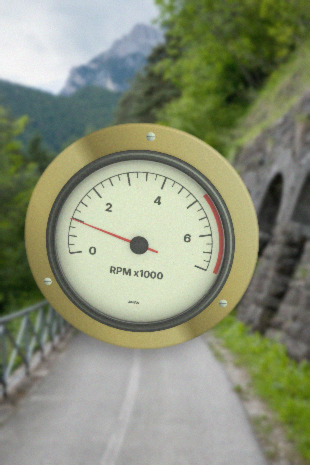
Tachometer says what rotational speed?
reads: 1000 rpm
